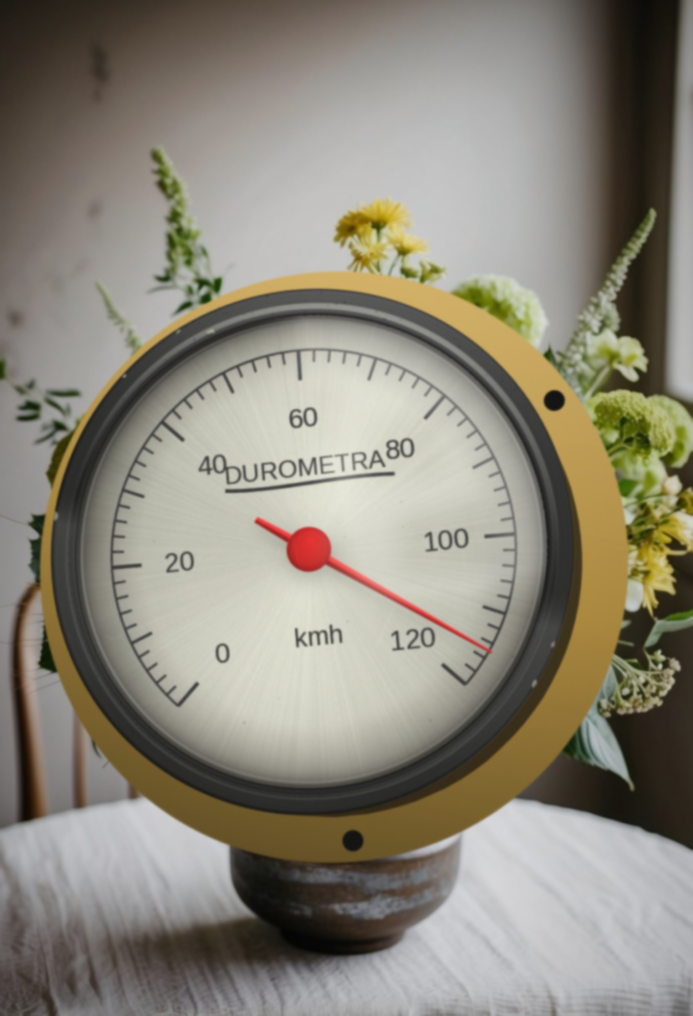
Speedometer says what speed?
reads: 115 km/h
